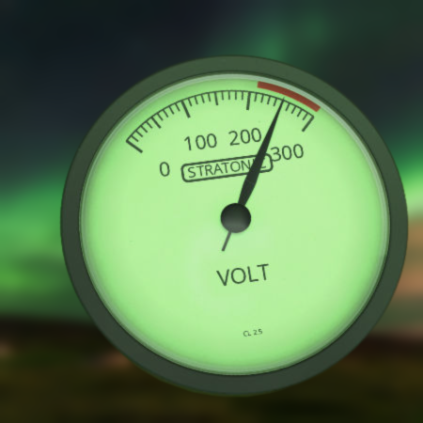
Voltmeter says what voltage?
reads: 250 V
